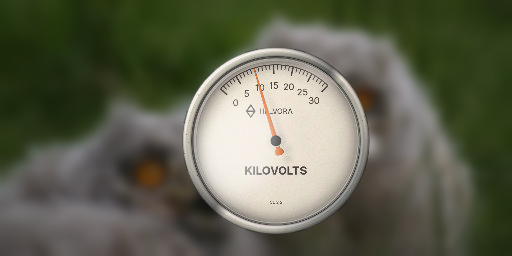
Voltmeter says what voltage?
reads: 10 kV
